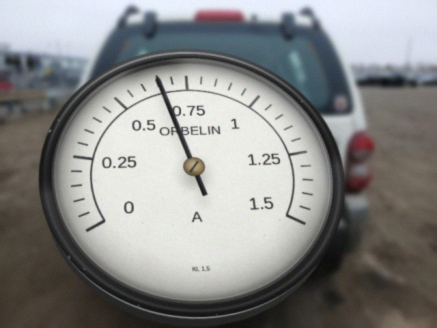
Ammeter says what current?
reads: 0.65 A
